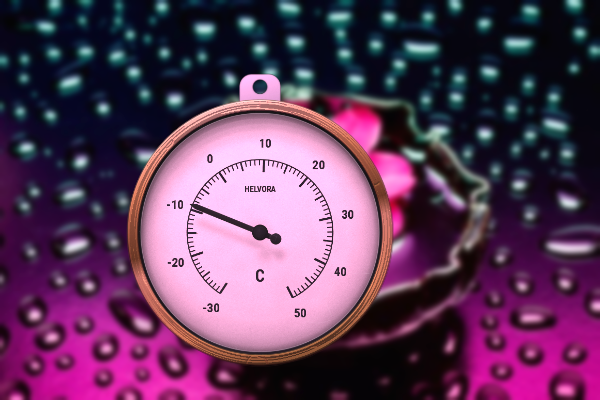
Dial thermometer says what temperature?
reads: -9 °C
